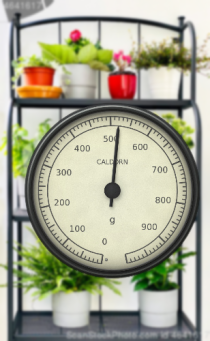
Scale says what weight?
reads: 520 g
